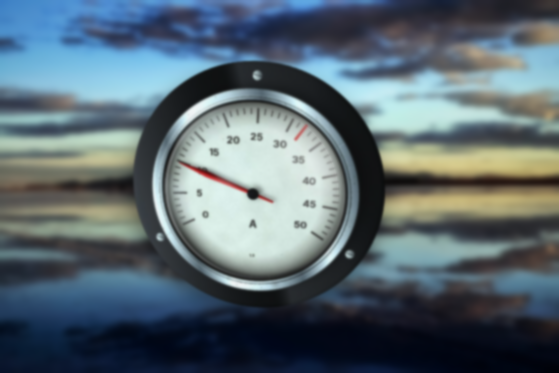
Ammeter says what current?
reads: 10 A
